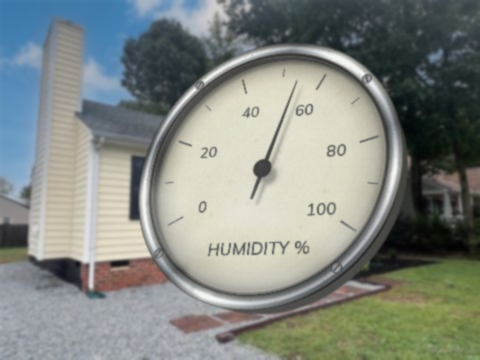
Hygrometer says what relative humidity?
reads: 55 %
